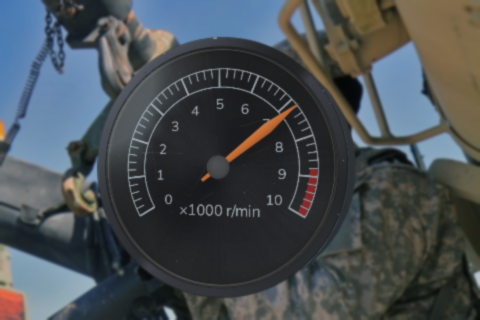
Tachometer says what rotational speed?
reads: 7200 rpm
